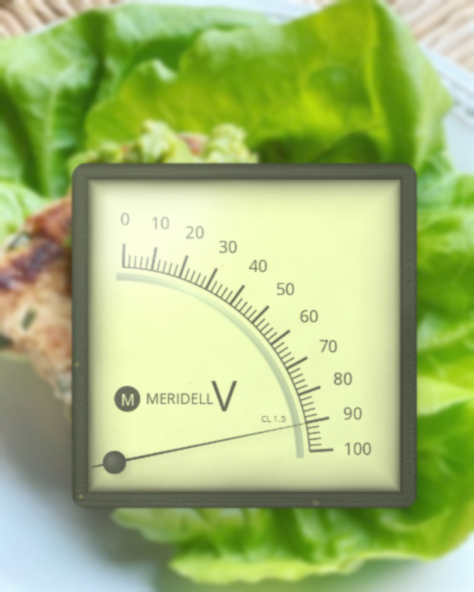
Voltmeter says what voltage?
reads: 90 V
